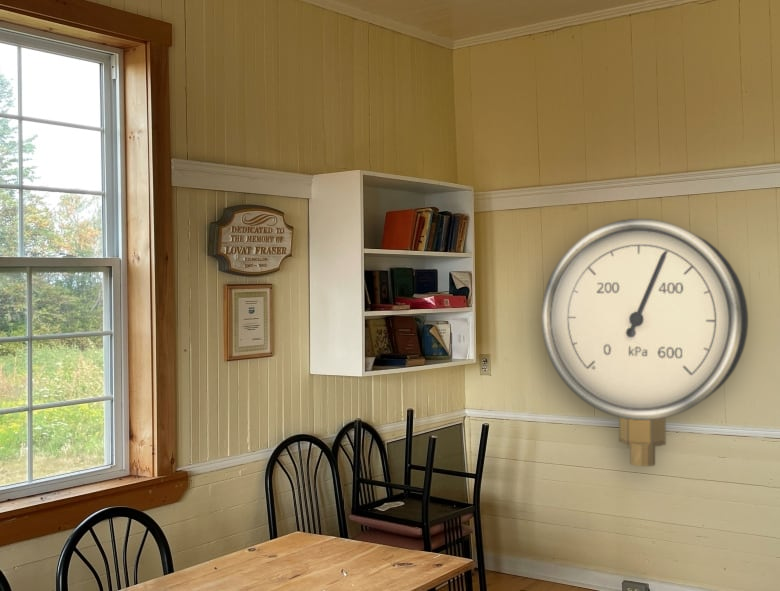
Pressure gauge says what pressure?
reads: 350 kPa
